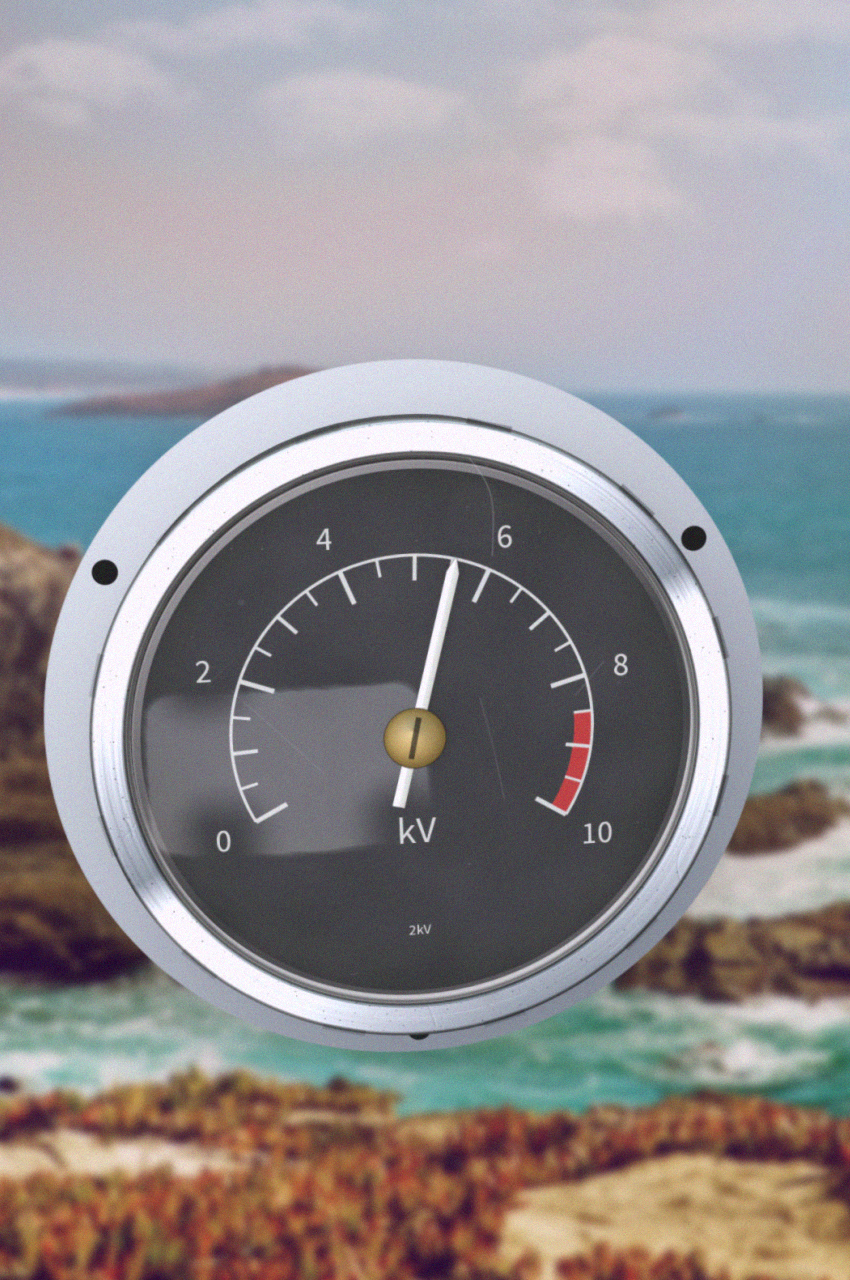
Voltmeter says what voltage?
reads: 5.5 kV
